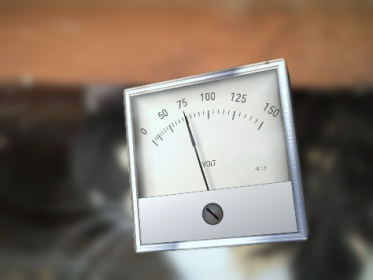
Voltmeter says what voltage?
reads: 75 V
